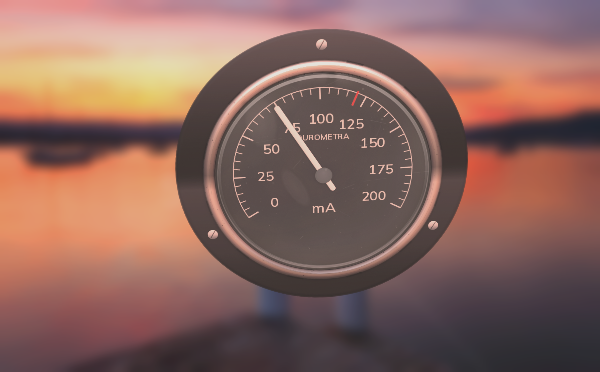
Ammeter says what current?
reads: 75 mA
